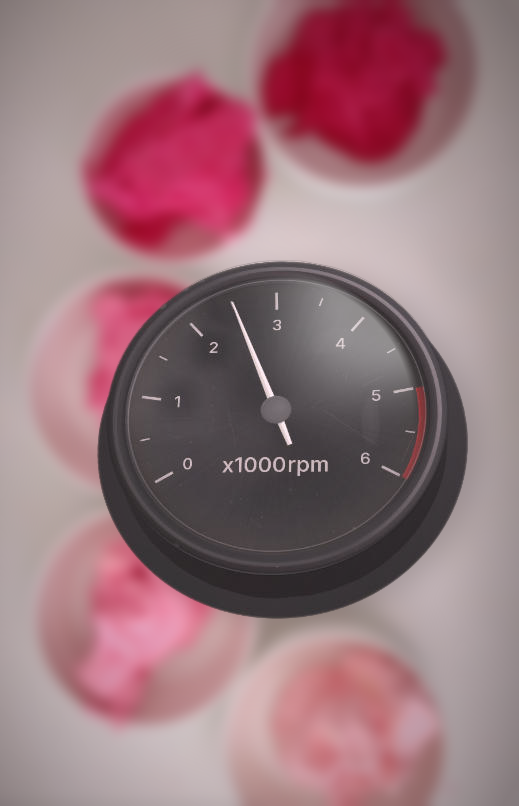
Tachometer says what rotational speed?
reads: 2500 rpm
